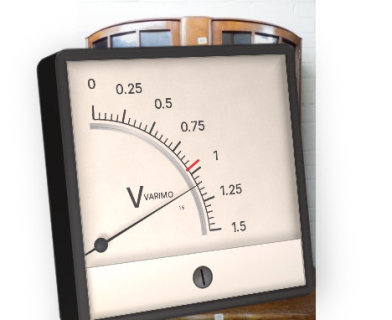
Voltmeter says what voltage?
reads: 1.1 V
